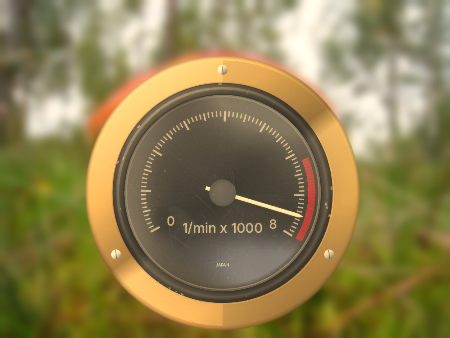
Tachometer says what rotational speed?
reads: 7500 rpm
